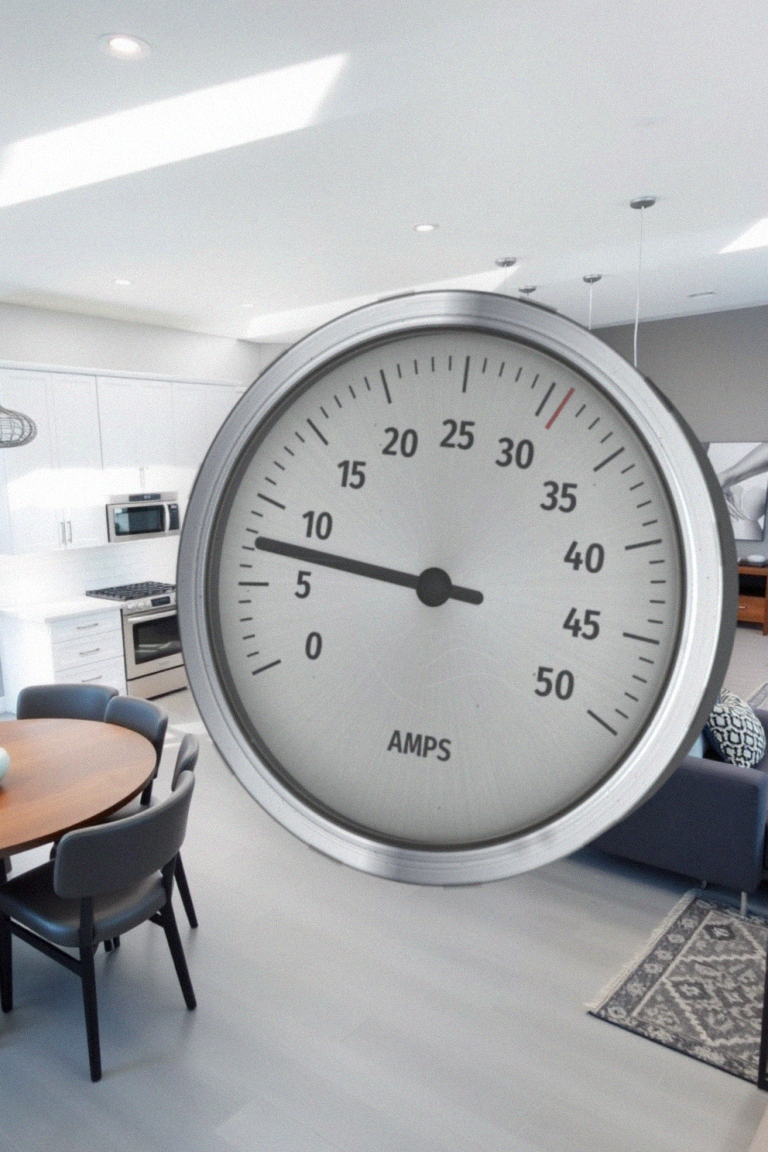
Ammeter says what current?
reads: 7.5 A
